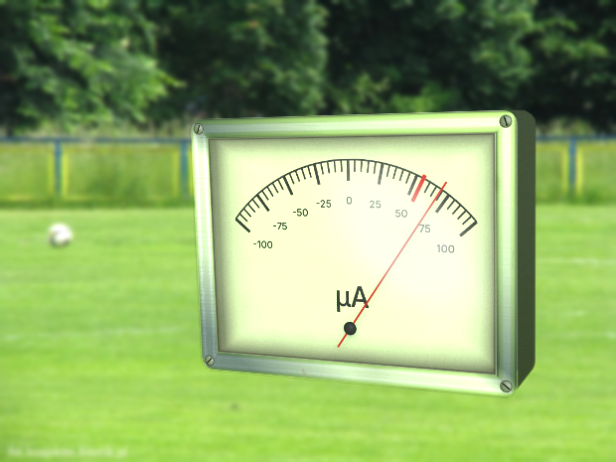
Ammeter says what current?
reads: 70 µA
